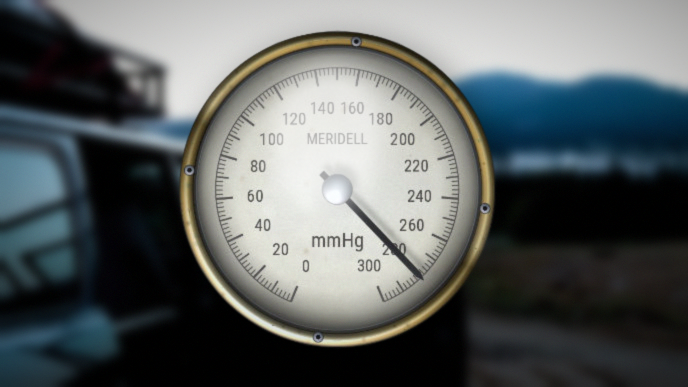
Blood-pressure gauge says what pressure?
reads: 280 mmHg
